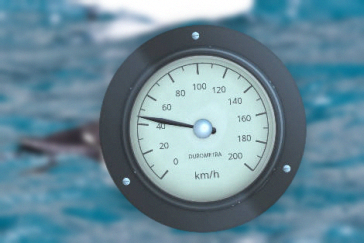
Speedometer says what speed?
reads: 45 km/h
